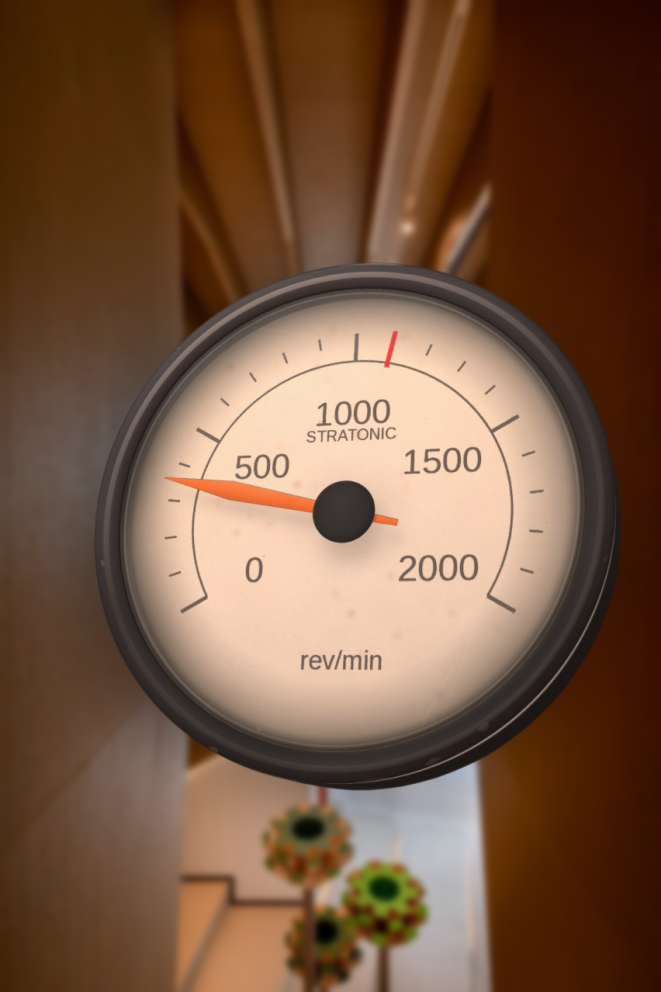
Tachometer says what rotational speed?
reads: 350 rpm
